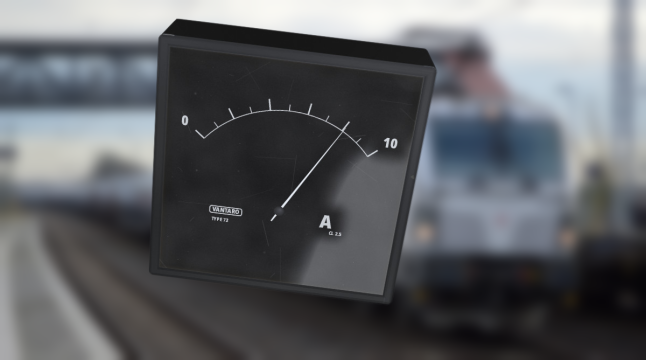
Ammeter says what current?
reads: 8 A
